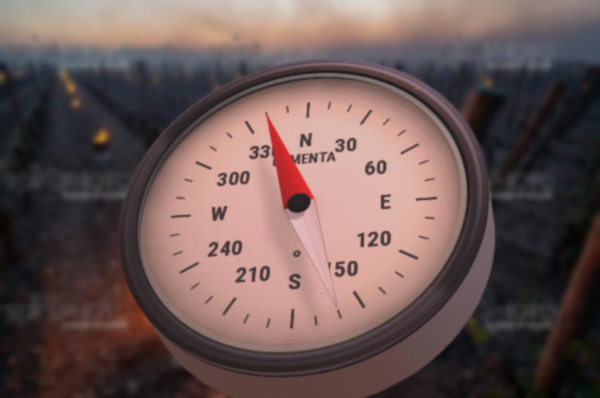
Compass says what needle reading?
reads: 340 °
